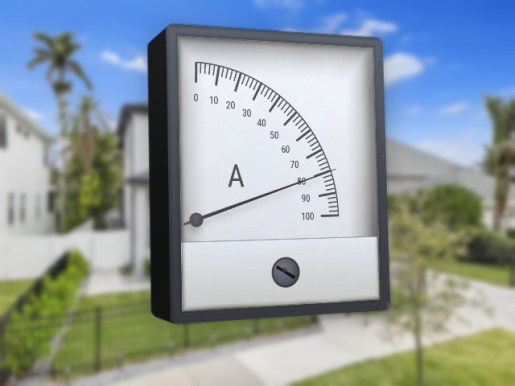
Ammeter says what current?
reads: 80 A
